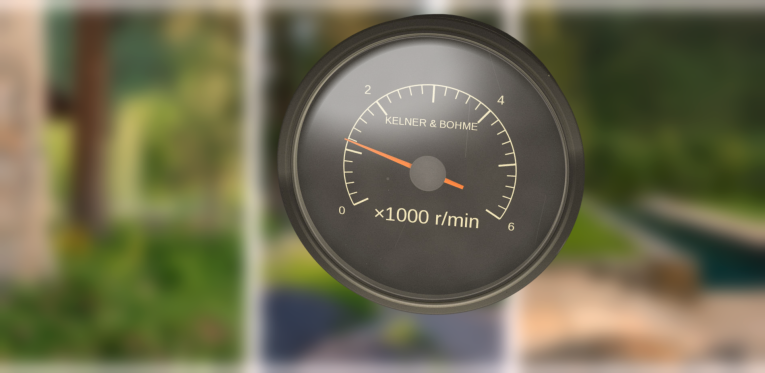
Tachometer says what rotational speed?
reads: 1200 rpm
